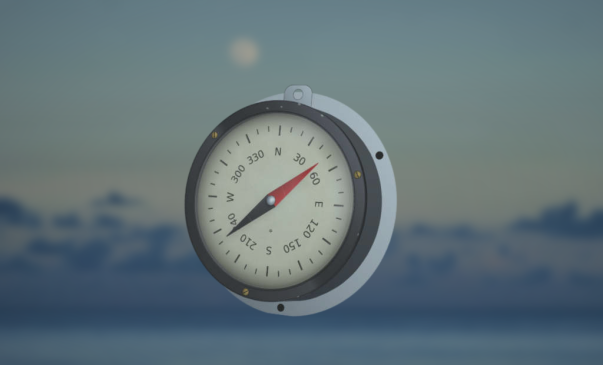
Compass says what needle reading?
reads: 50 °
